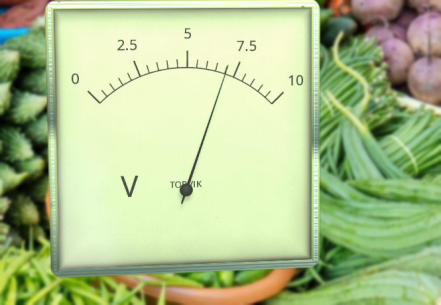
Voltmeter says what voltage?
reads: 7 V
